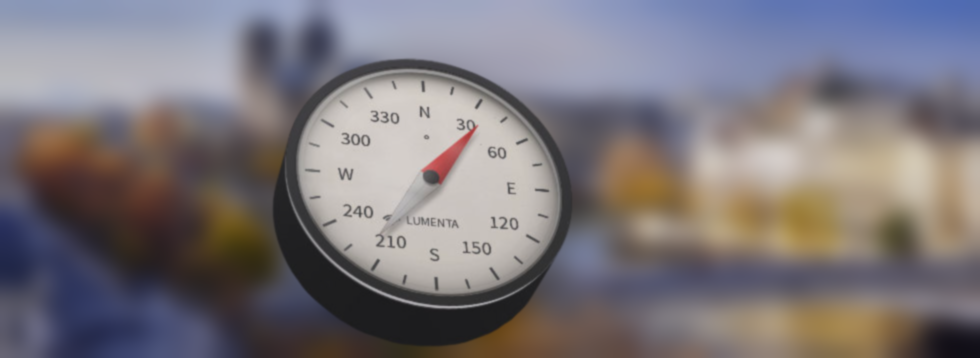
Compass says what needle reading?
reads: 37.5 °
